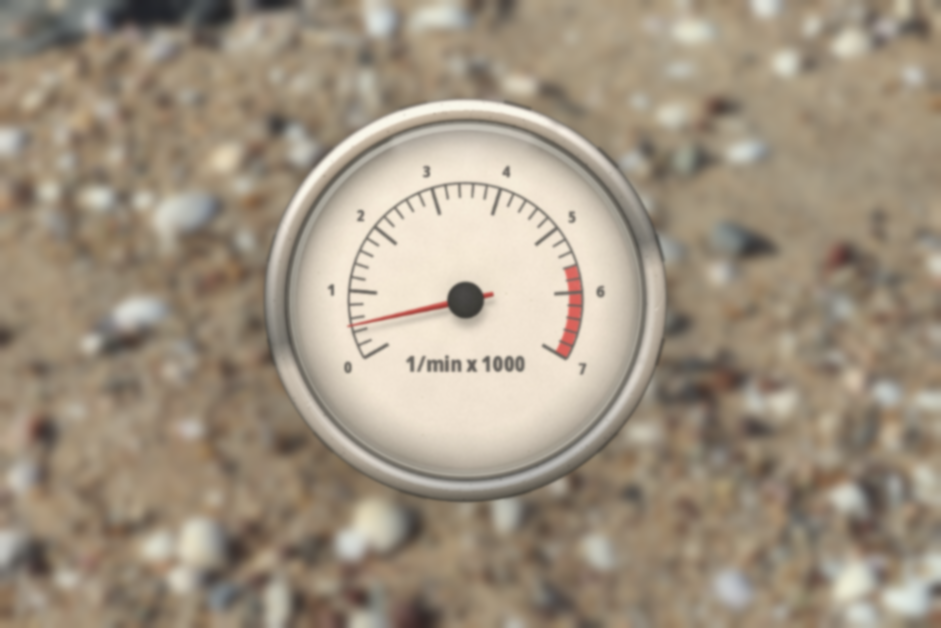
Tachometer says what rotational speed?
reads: 500 rpm
